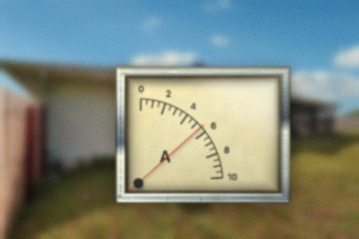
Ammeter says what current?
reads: 5.5 A
